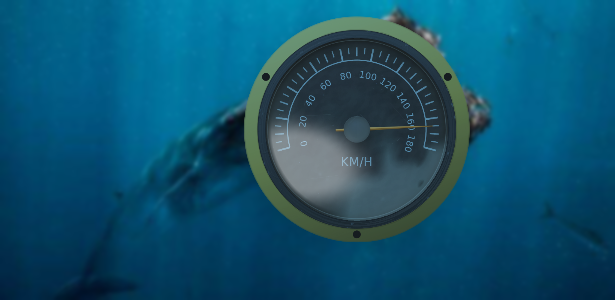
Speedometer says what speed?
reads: 165 km/h
